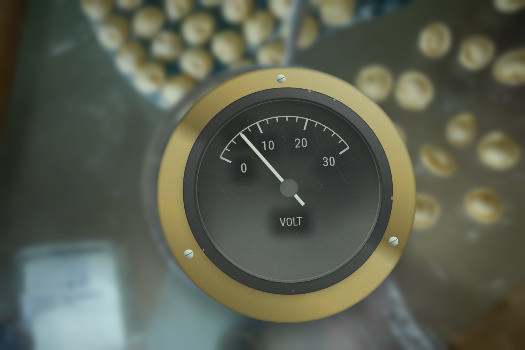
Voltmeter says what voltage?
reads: 6 V
